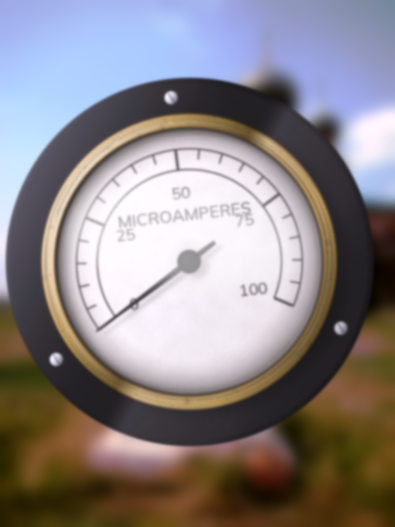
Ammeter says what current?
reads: 0 µA
